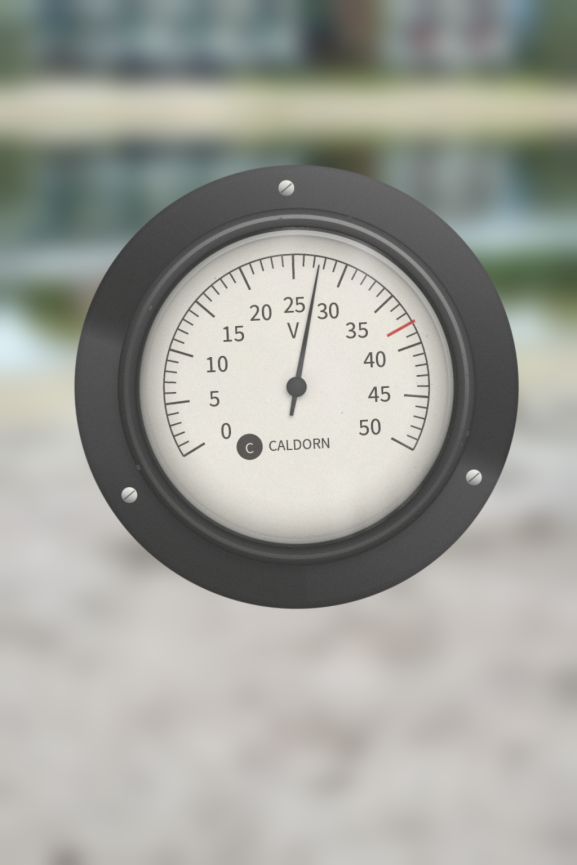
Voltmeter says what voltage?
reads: 27.5 V
